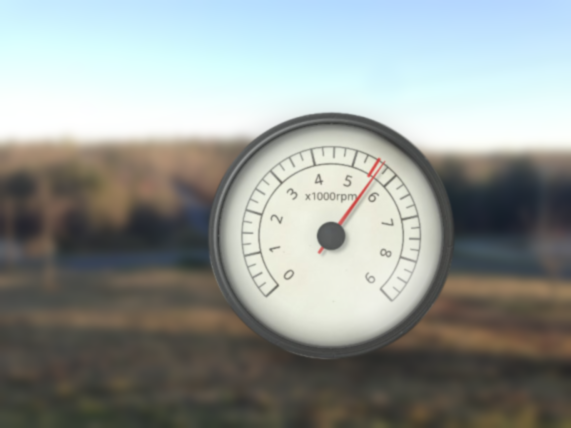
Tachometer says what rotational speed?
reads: 5625 rpm
